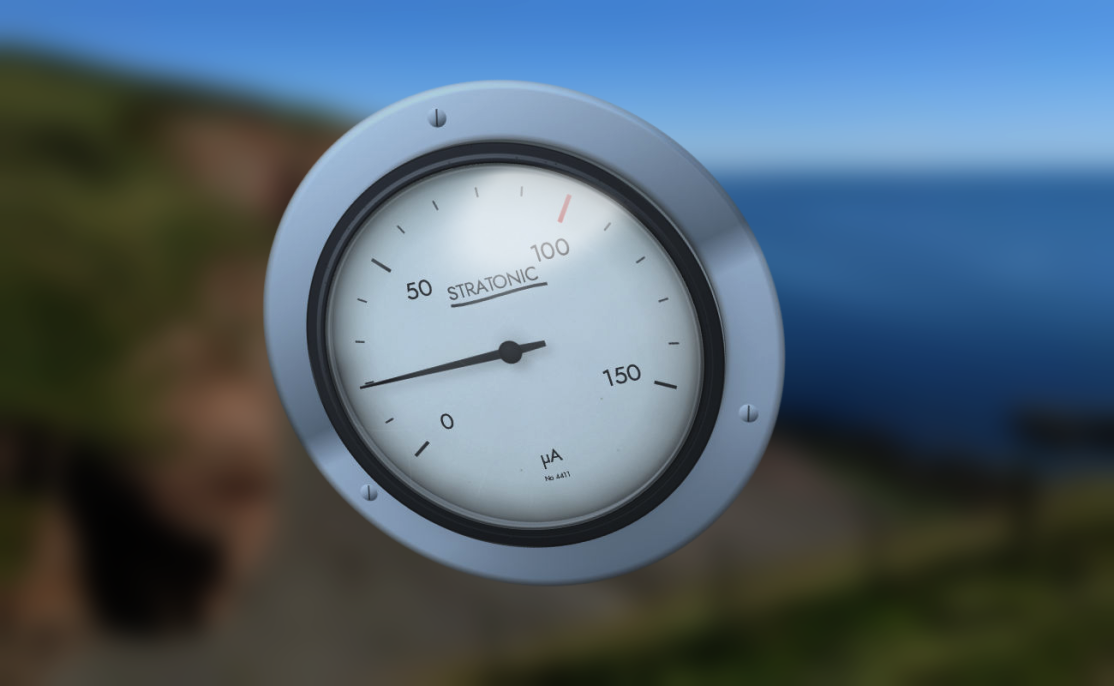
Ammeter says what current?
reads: 20 µA
